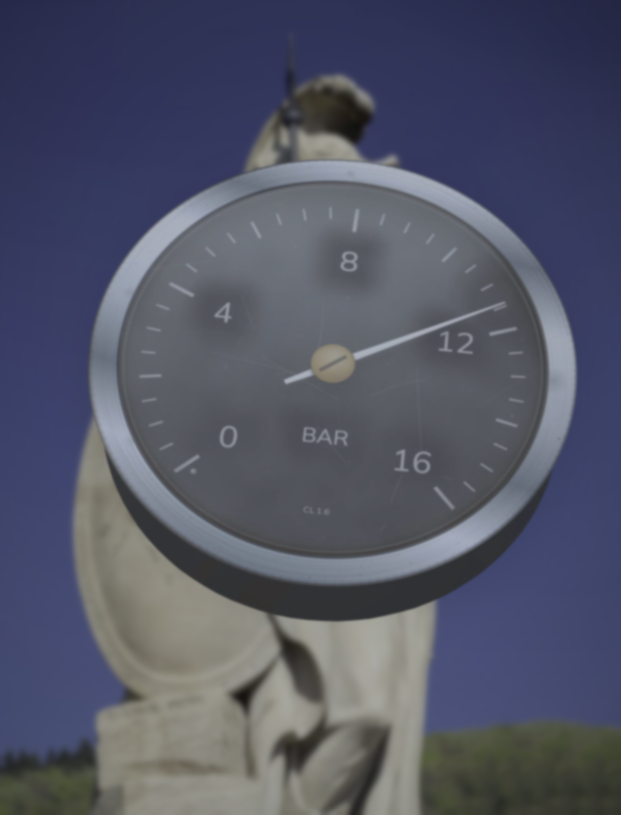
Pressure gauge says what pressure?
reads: 11.5 bar
